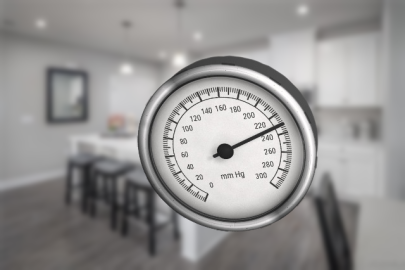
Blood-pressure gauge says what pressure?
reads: 230 mmHg
